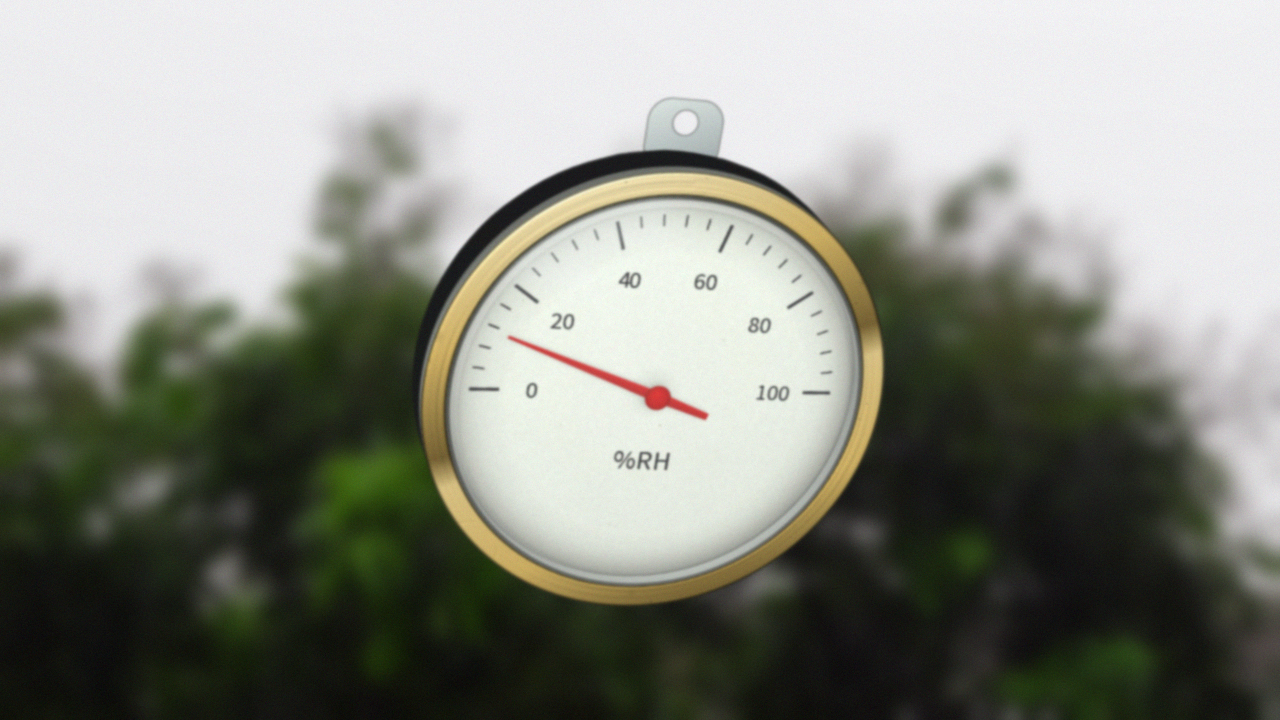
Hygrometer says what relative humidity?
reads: 12 %
